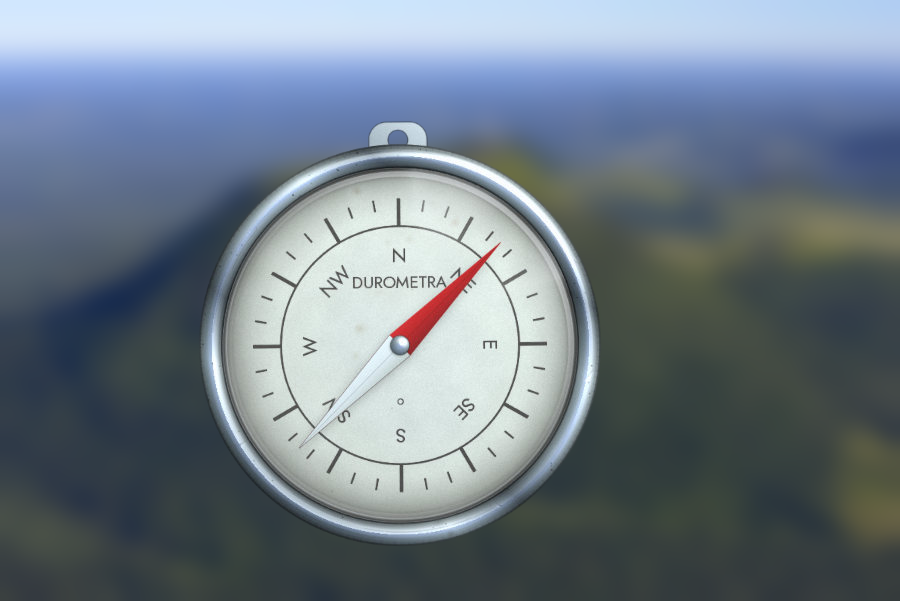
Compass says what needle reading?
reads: 45 °
